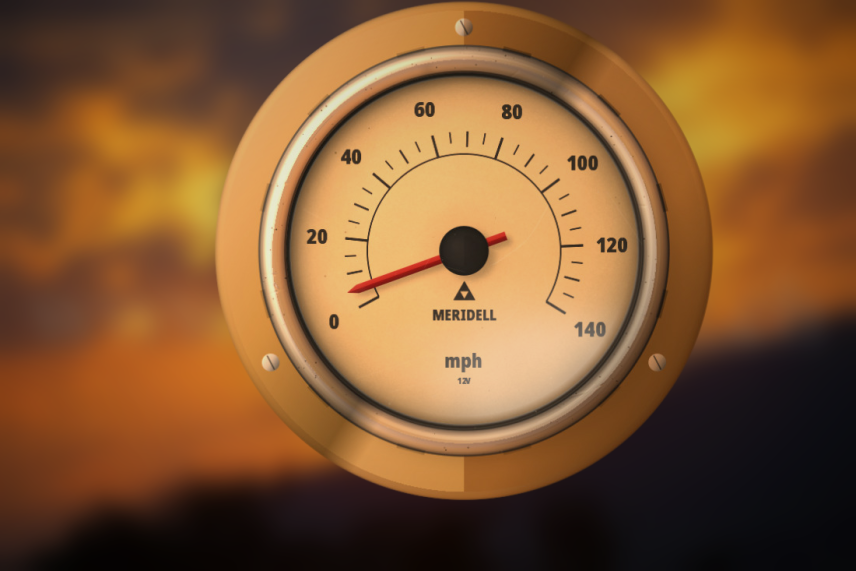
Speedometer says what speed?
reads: 5 mph
